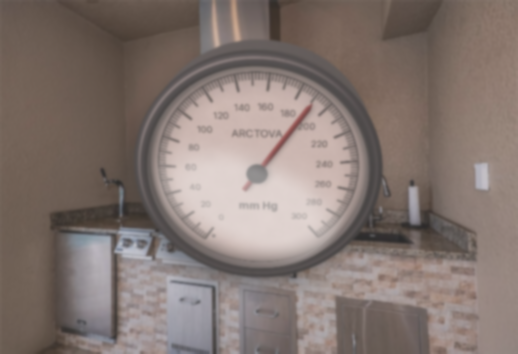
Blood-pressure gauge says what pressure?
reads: 190 mmHg
